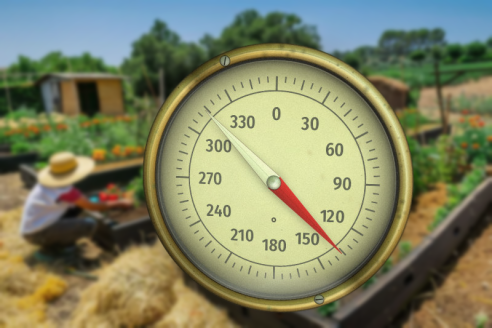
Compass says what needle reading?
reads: 135 °
